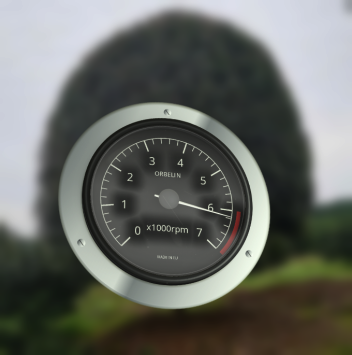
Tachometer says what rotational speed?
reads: 6200 rpm
